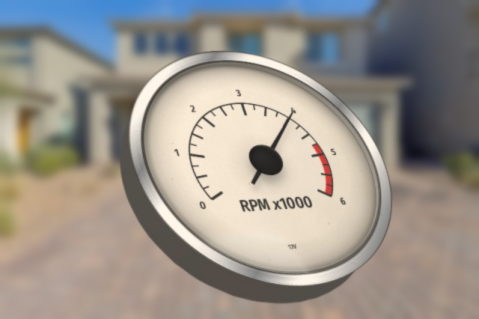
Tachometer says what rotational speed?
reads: 4000 rpm
